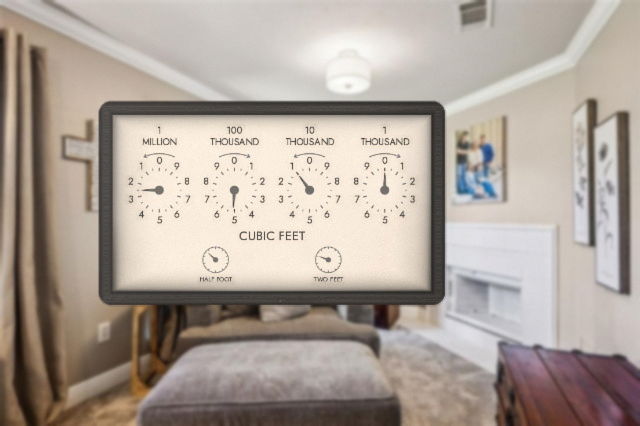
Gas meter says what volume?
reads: 251000 ft³
